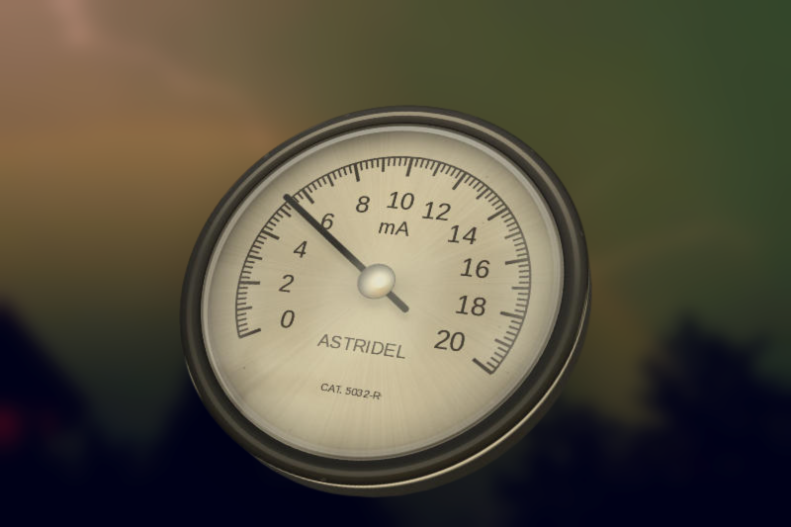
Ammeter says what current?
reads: 5.4 mA
